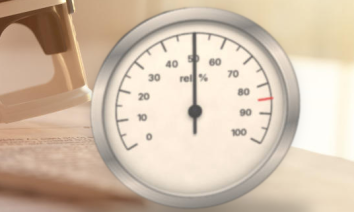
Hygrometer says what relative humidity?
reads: 50 %
